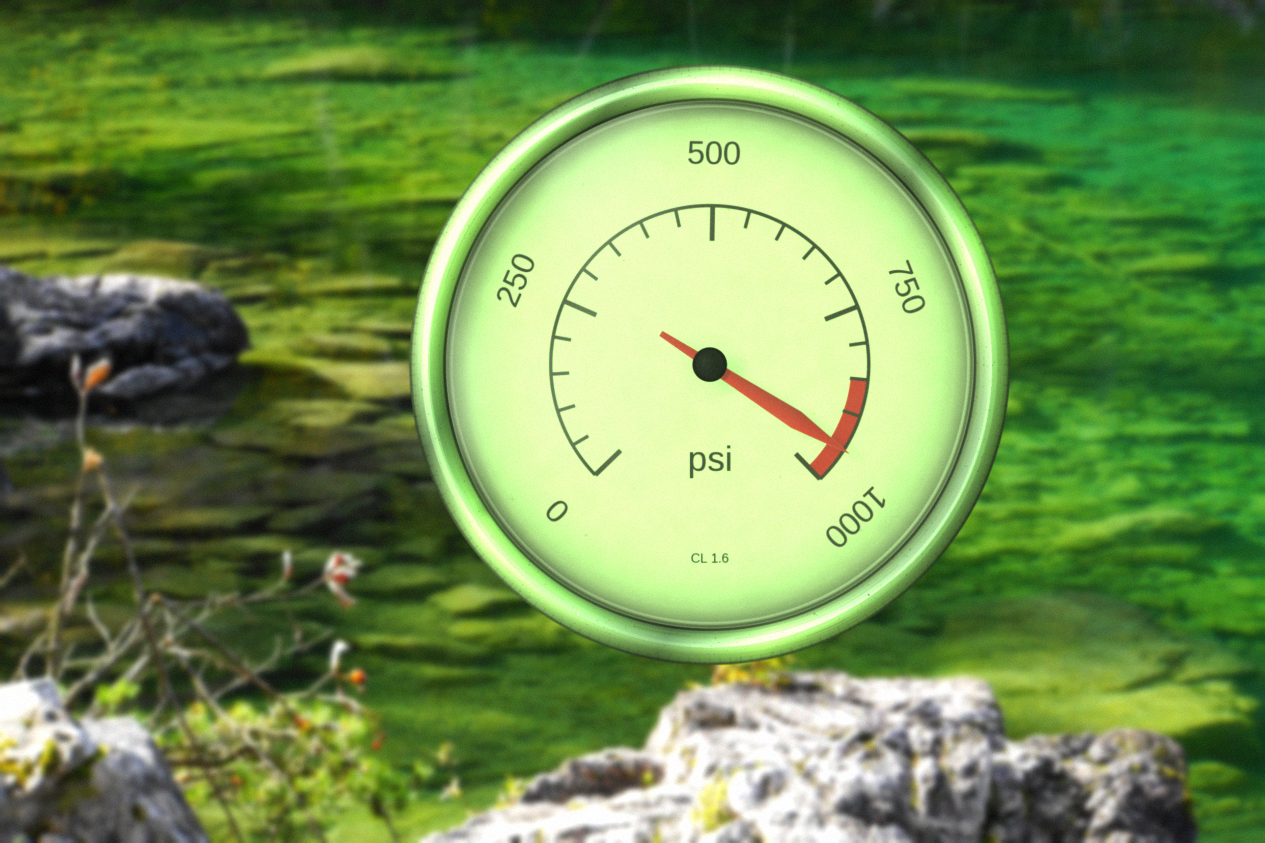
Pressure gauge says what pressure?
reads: 950 psi
